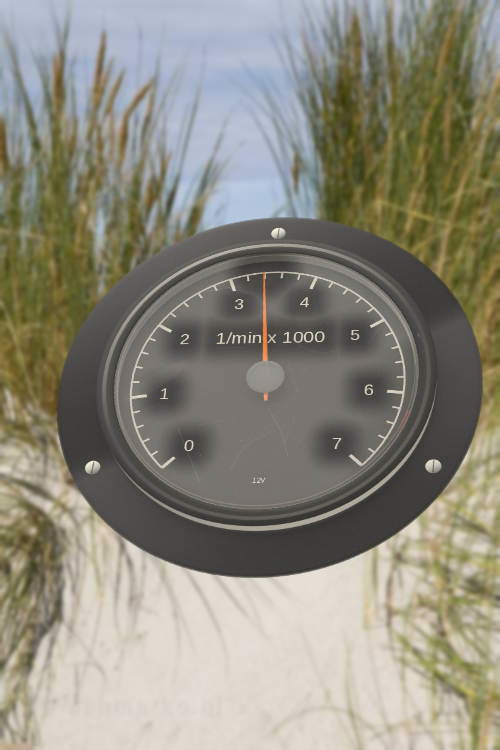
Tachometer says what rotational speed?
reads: 3400 rpm
